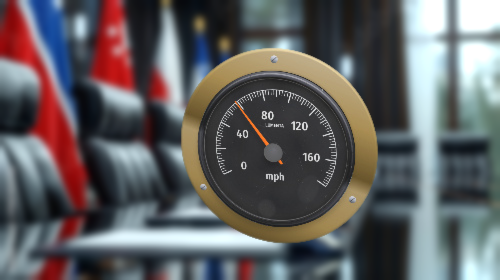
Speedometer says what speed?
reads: 60 mph
